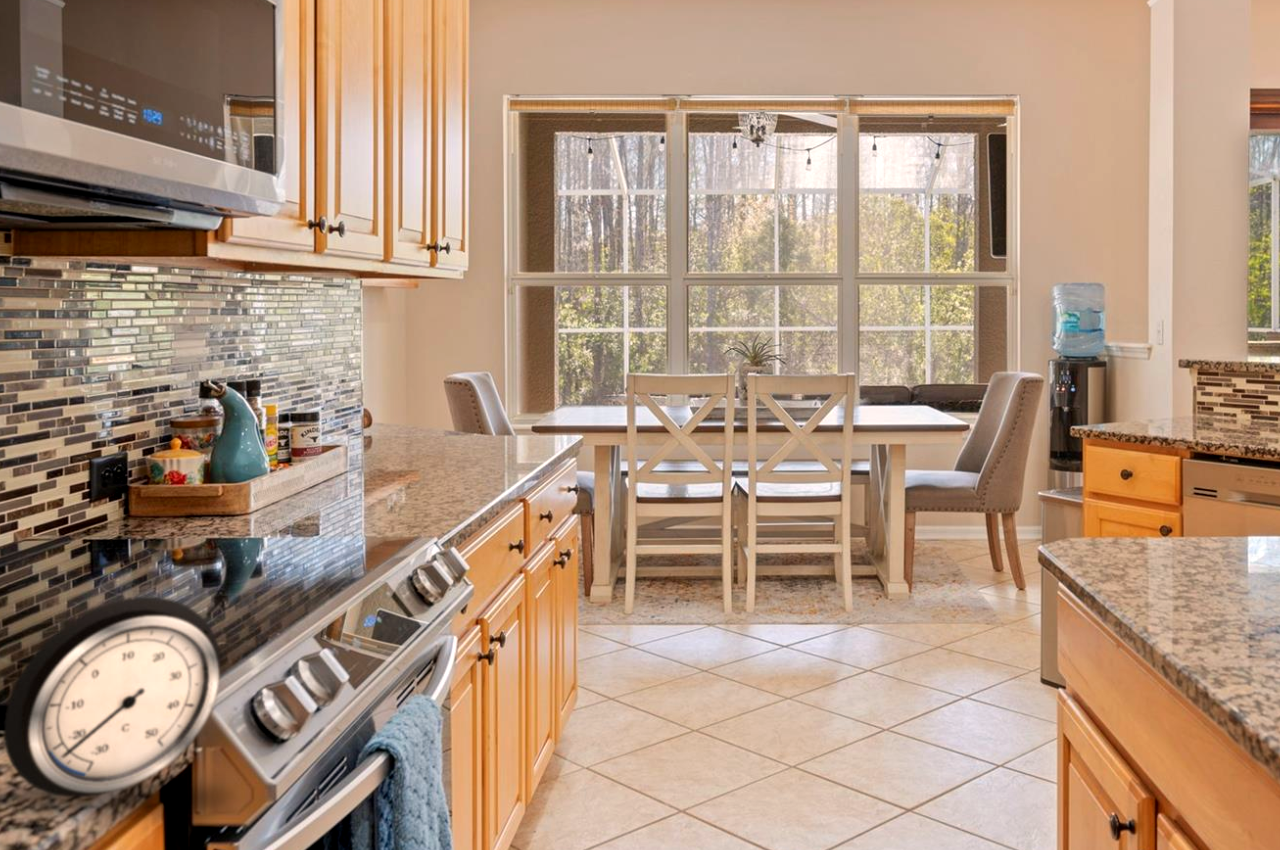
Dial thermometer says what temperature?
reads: -22.5 °C
